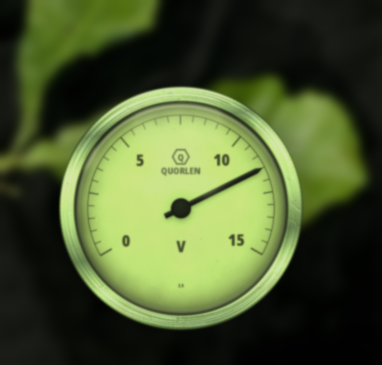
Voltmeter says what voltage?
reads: 11.5 V
